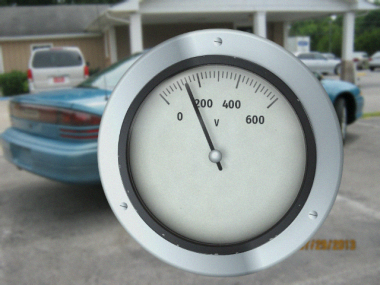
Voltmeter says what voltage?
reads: 140 V
